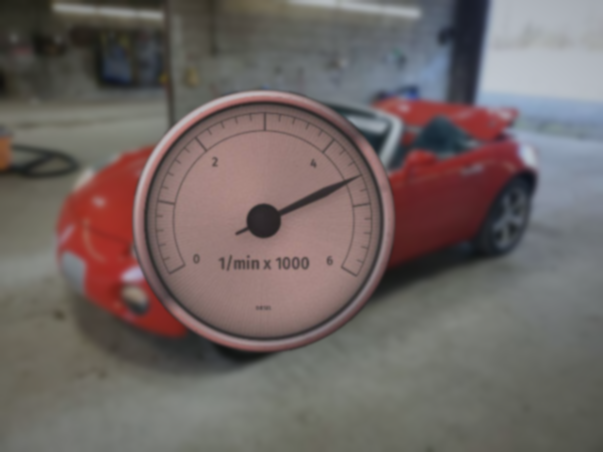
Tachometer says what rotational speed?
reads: 4600 rpm
